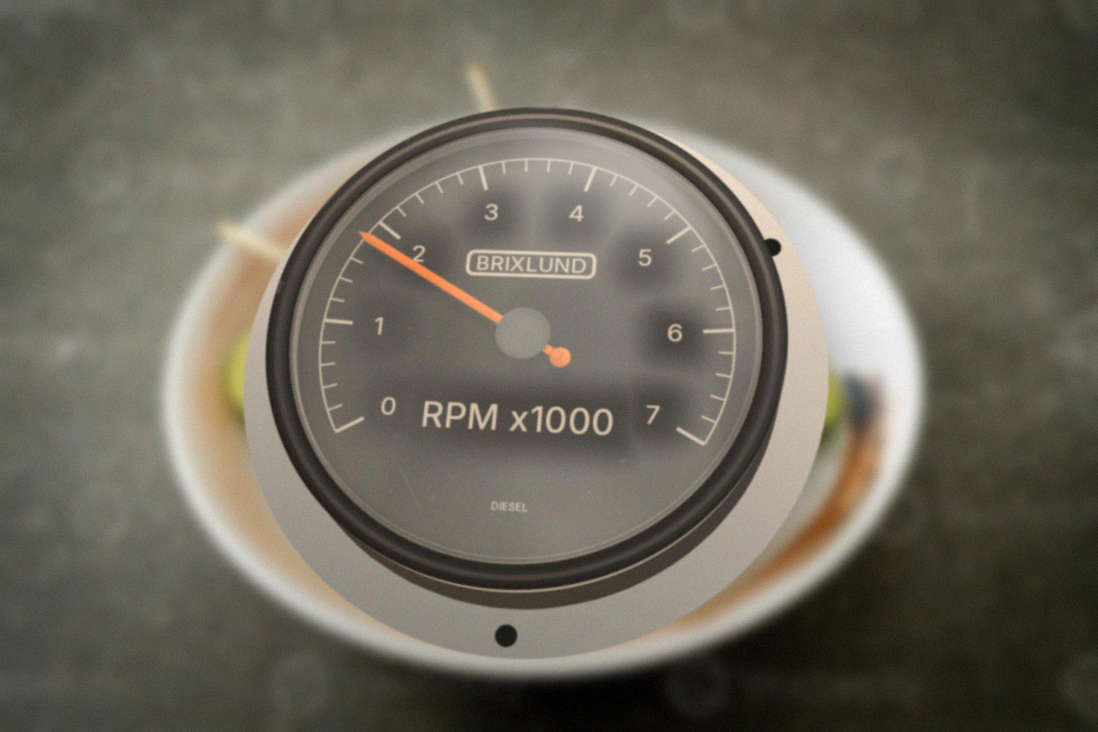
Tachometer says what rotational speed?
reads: 1800 rpm
